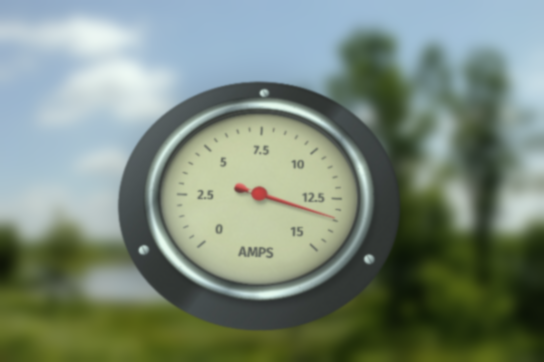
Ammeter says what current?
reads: 13.5 A
